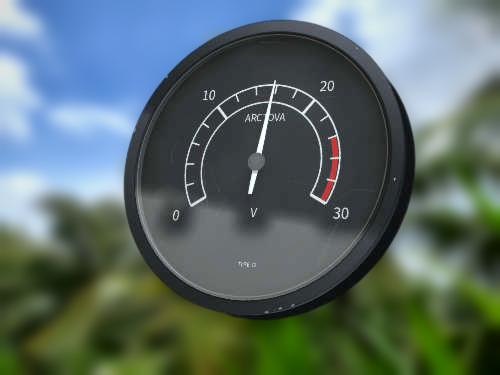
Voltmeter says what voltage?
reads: 16 V
